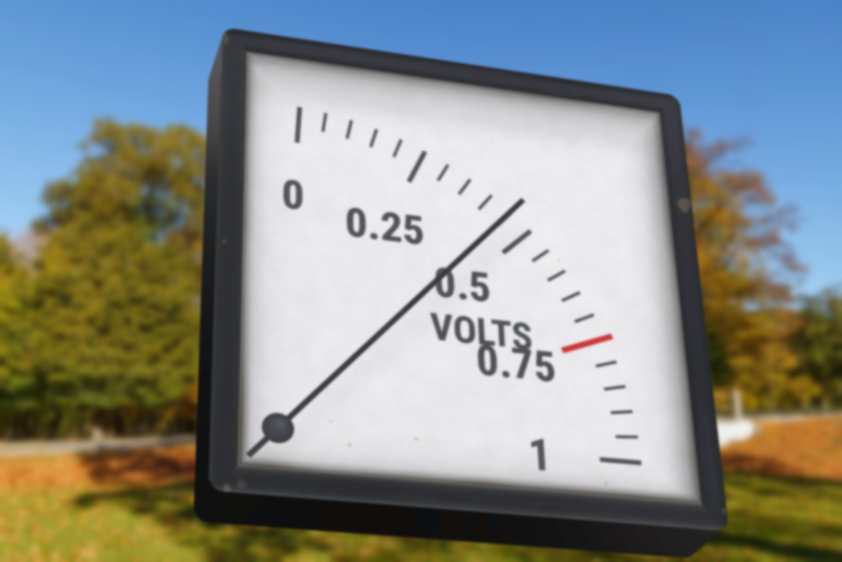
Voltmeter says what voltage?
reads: 0.45 V
